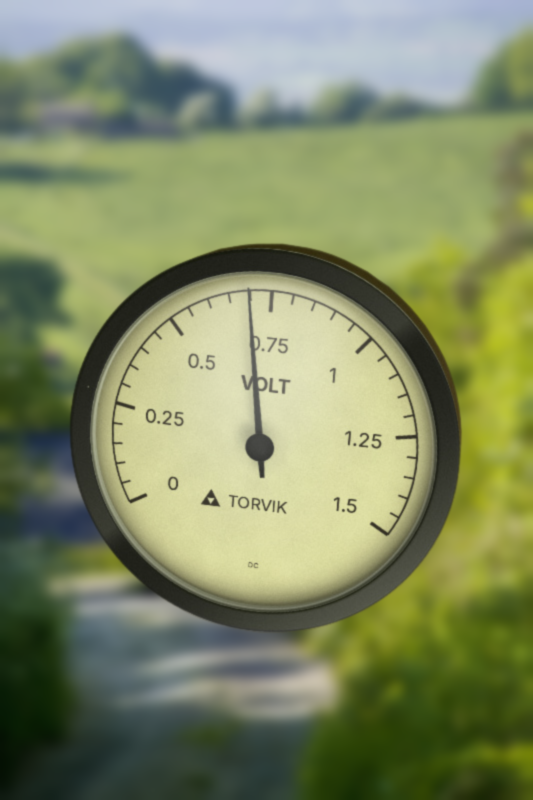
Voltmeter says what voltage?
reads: 0.7 V
